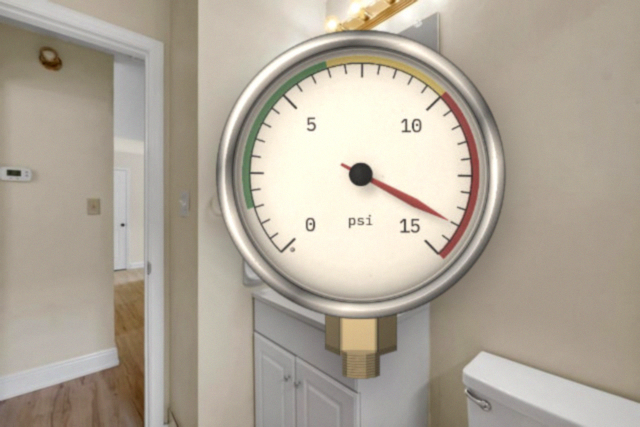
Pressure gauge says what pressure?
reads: 14 psi
